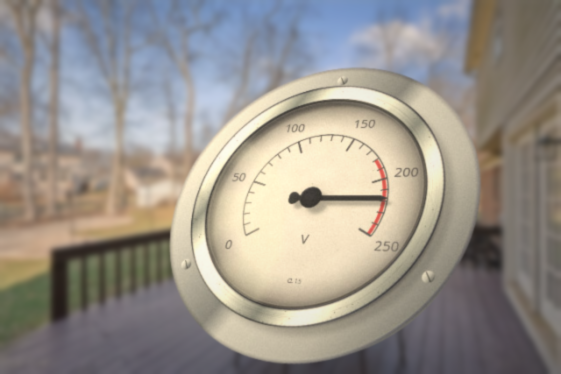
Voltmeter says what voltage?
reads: 220 V
